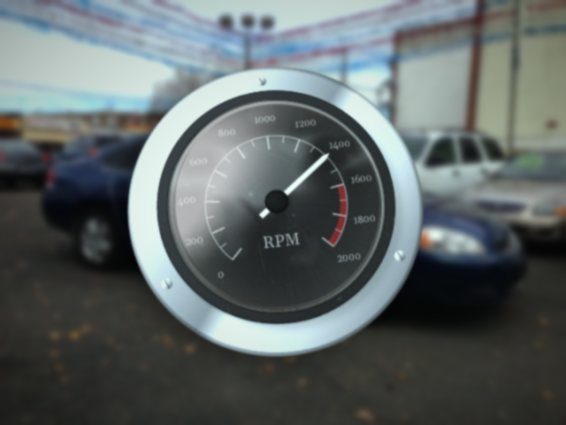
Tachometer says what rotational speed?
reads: 1400 rpm
